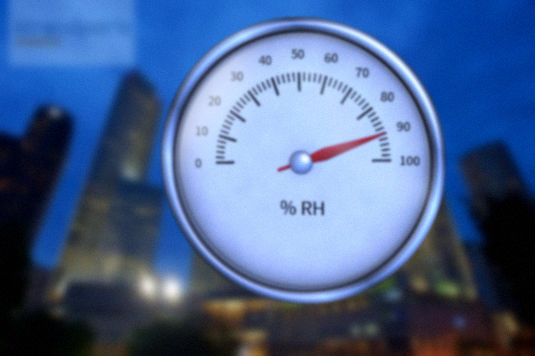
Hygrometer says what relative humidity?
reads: 90 %
